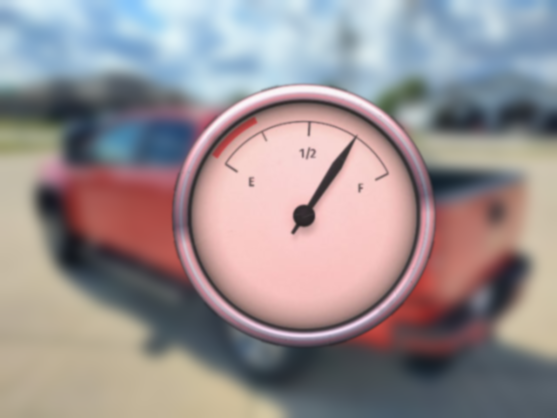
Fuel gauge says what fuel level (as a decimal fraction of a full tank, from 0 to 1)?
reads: 0.75
